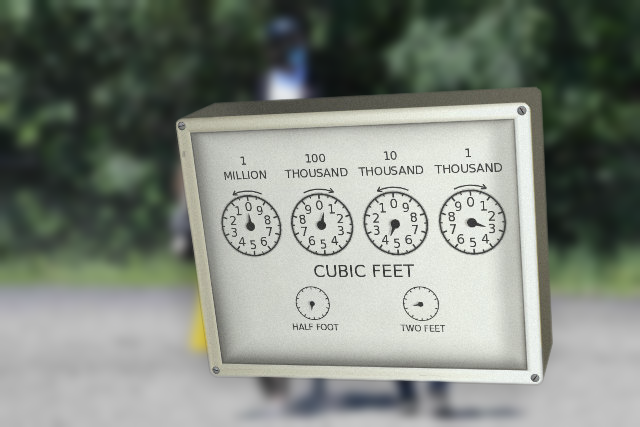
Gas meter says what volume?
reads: 4300 ft³
